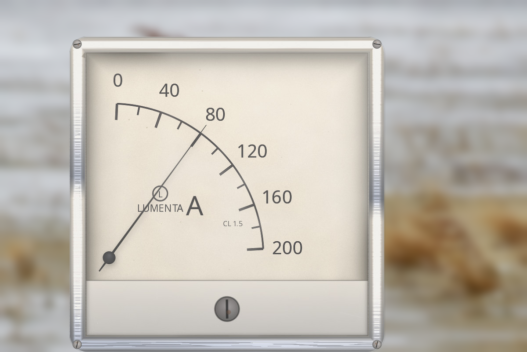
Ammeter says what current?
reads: 80 A
